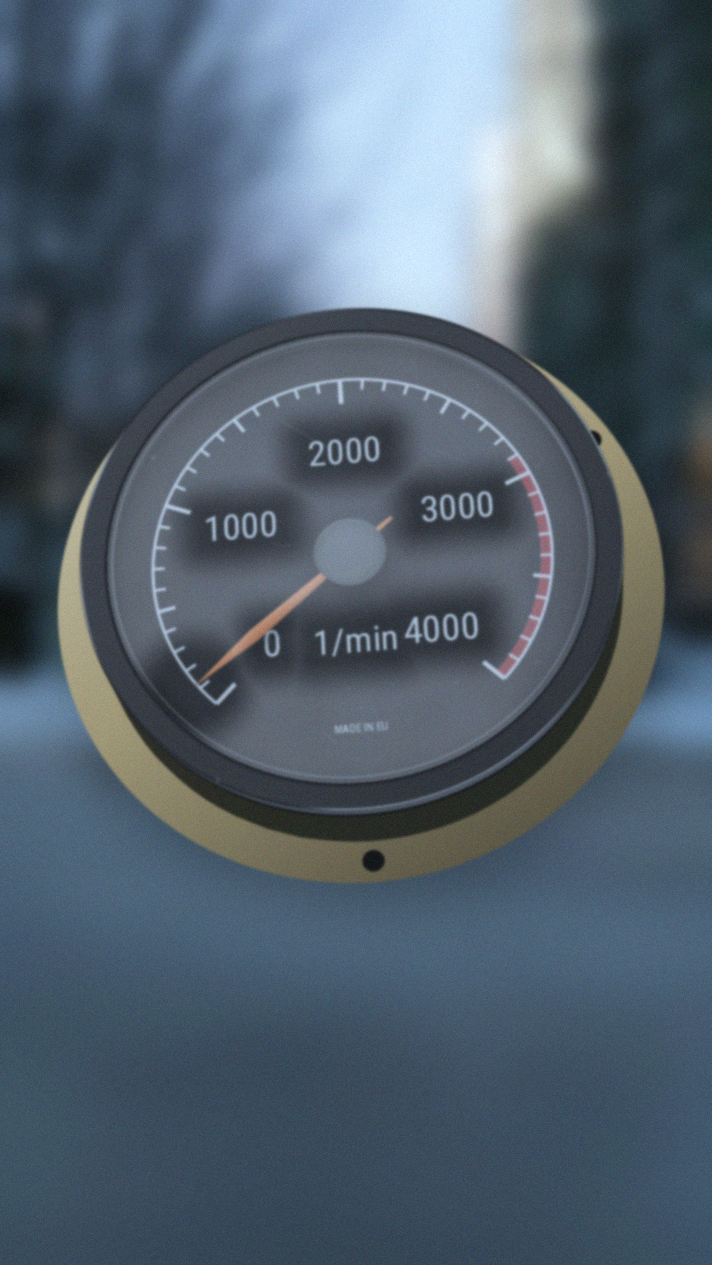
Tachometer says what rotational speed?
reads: 100 rpm
